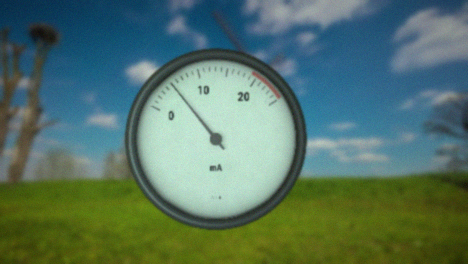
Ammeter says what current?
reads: 5 mA
